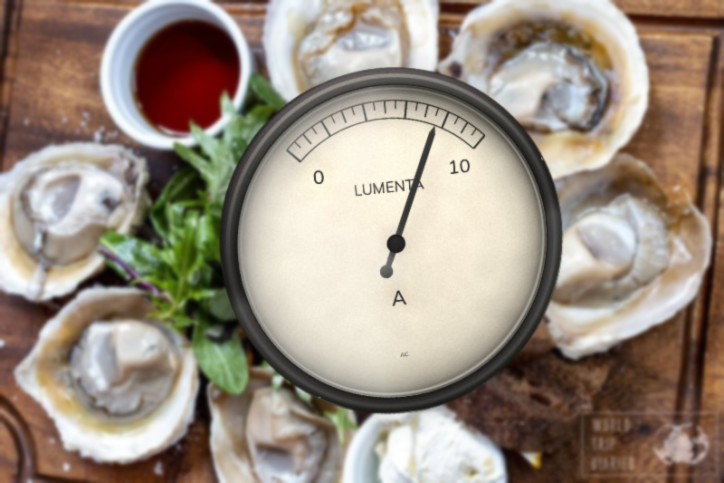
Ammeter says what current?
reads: 7.5 A
